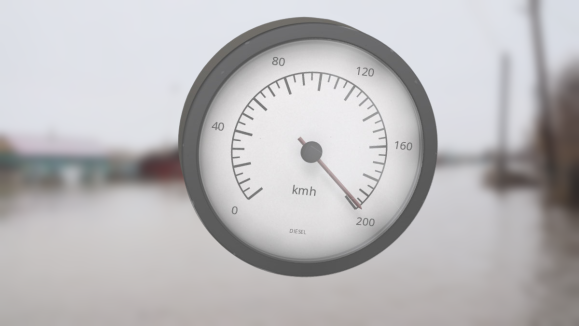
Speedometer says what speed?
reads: 197.5 km/h
